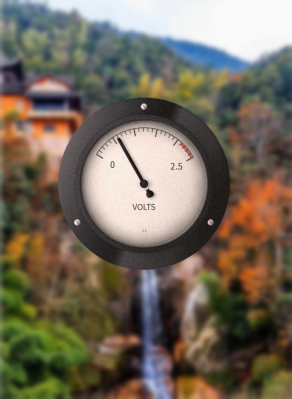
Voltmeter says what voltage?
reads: 0.6 V
